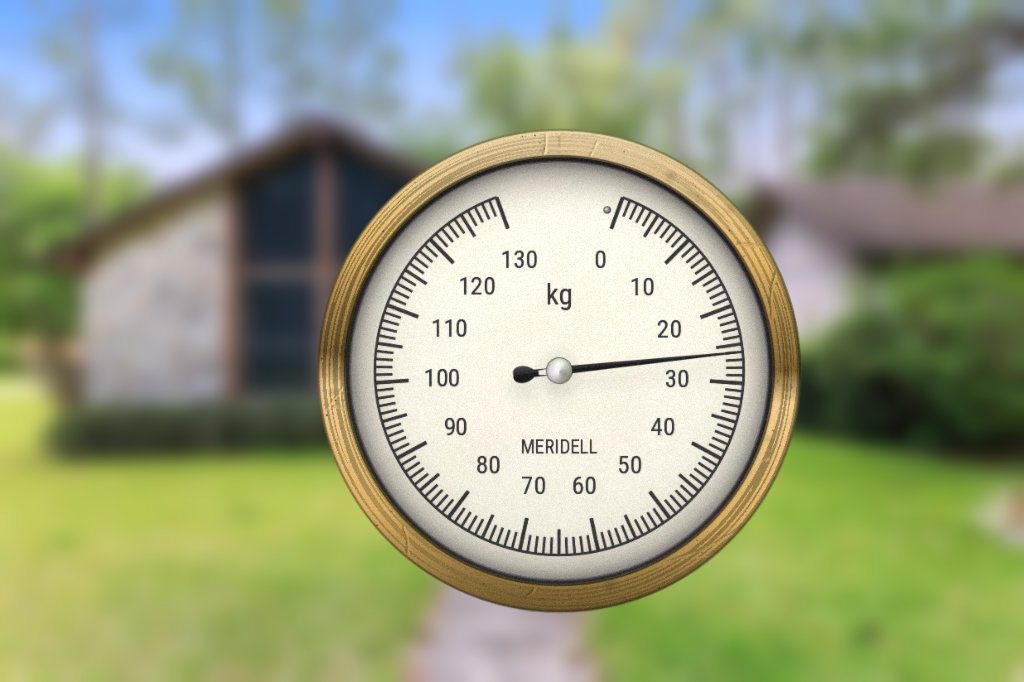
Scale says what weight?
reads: 26 kg
